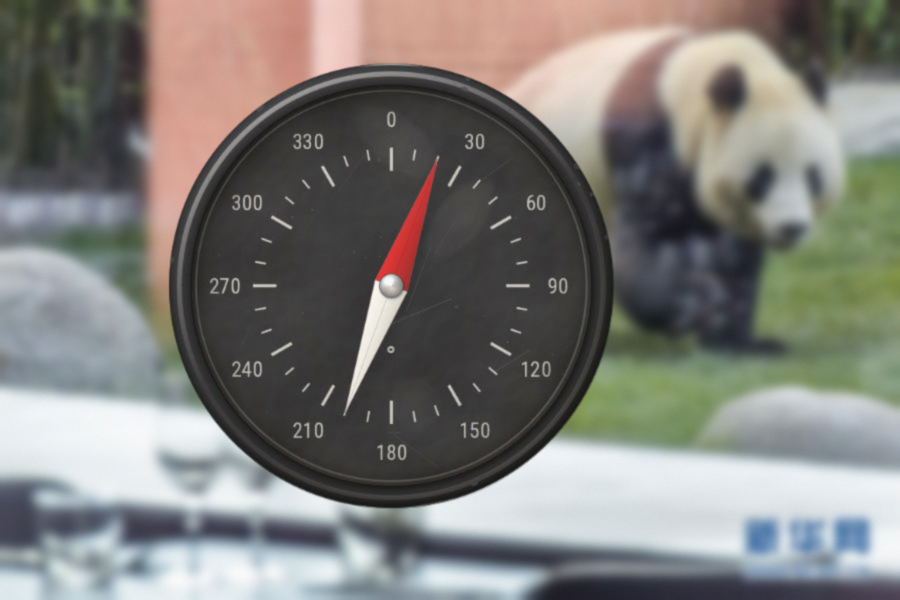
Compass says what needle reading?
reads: 20 °
